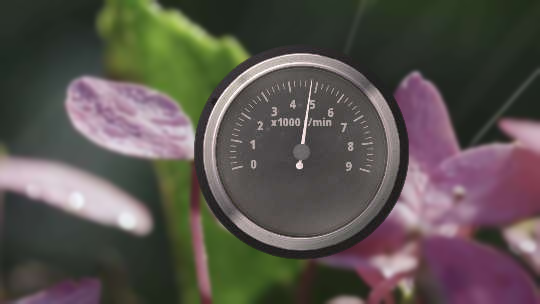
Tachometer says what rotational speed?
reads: 4800 rpm
